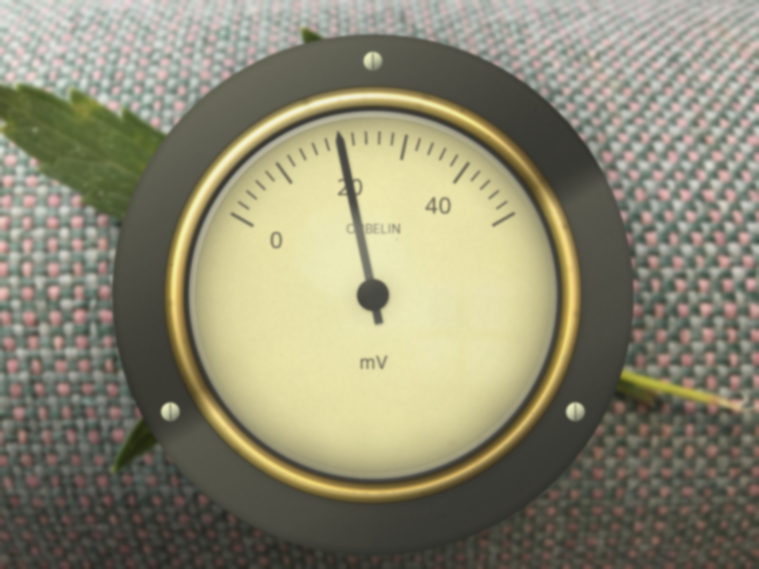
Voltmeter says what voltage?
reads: 20 mV
